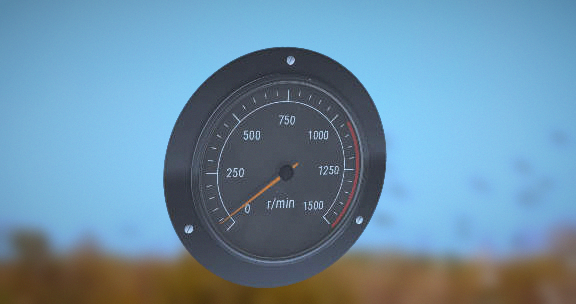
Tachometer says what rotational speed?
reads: 50 rpm
